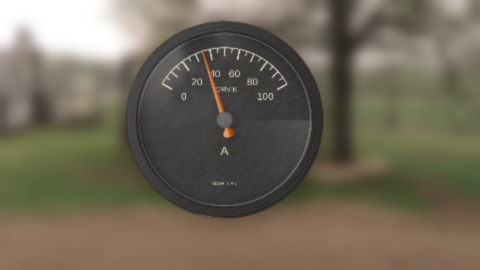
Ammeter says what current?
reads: 35 A
